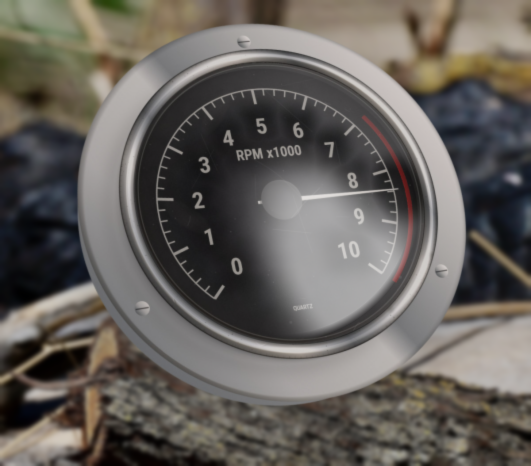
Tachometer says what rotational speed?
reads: 8400 rpm
